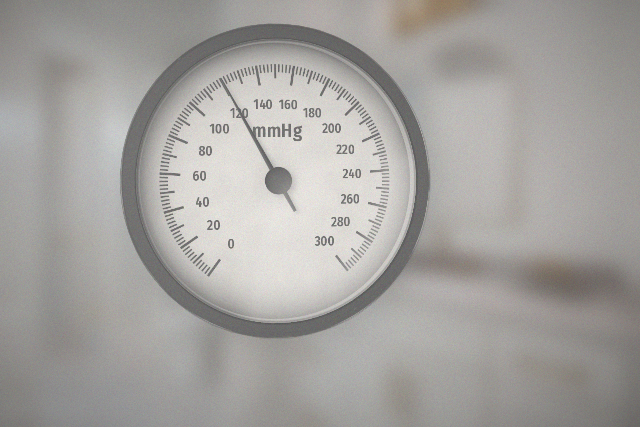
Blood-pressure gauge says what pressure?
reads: 120 mmHg
